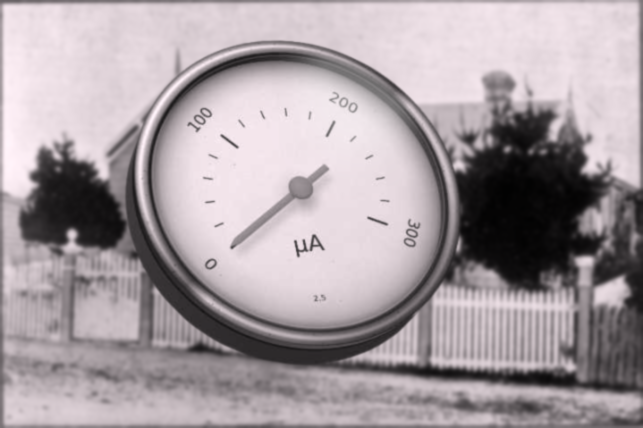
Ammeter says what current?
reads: 0 µA
